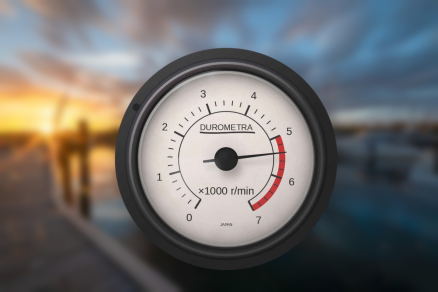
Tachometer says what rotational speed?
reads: 5400 rpm
